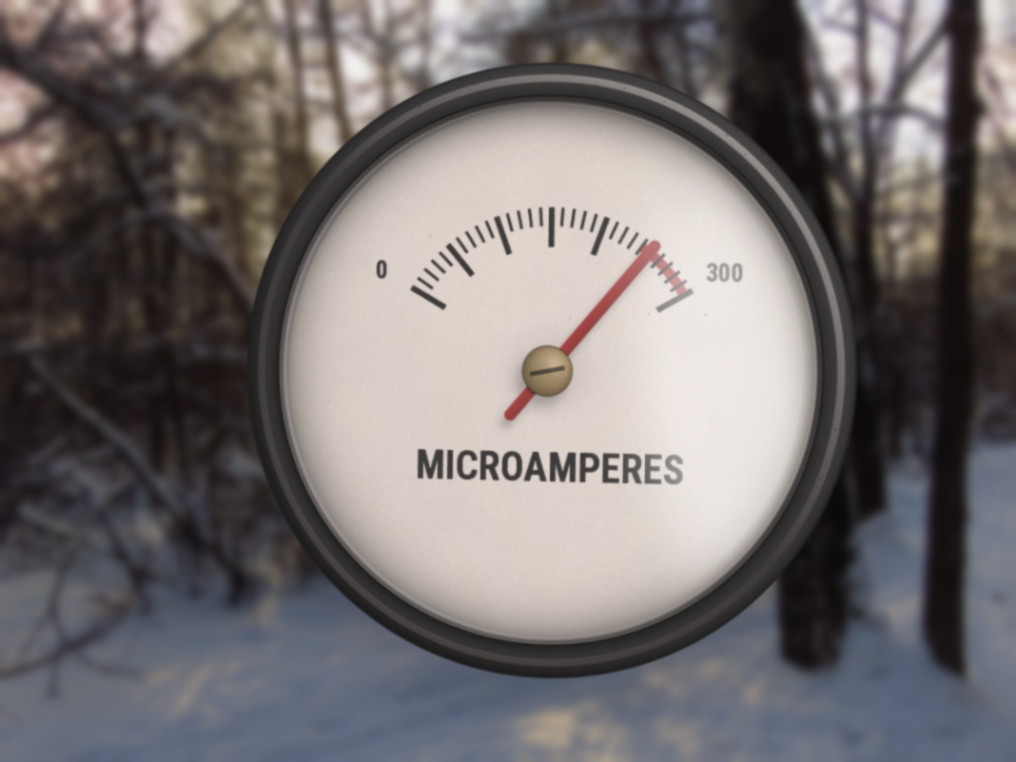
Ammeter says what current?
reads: 250 µA
